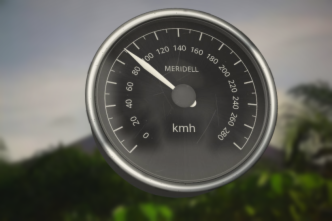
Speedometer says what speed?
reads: 90 km/h
